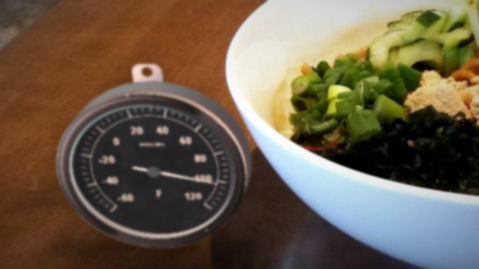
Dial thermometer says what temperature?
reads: 100 °F
